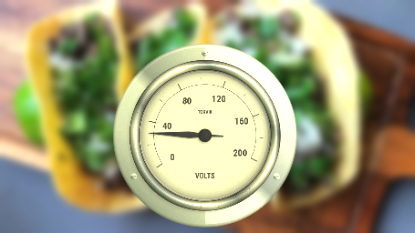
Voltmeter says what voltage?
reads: 30 V
